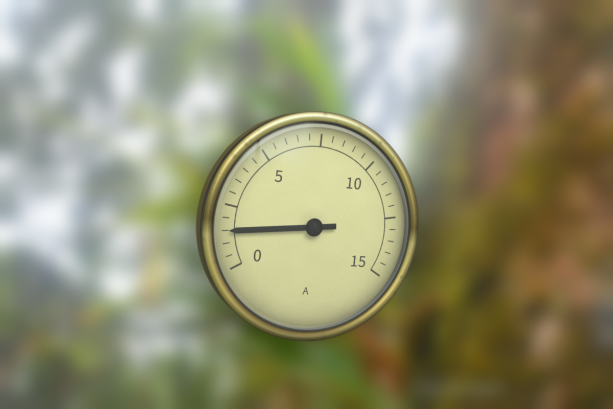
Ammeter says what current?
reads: 1.5 A
